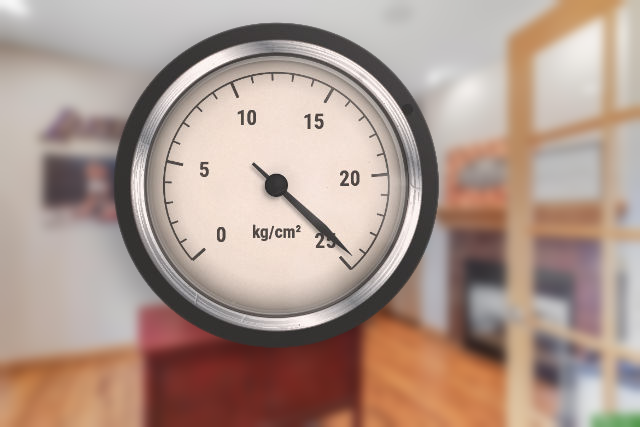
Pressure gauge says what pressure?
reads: 24.5 kg/cm²
